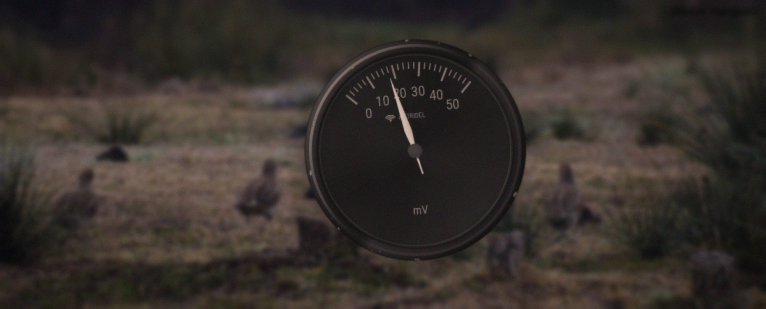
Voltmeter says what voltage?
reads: 18 mV
